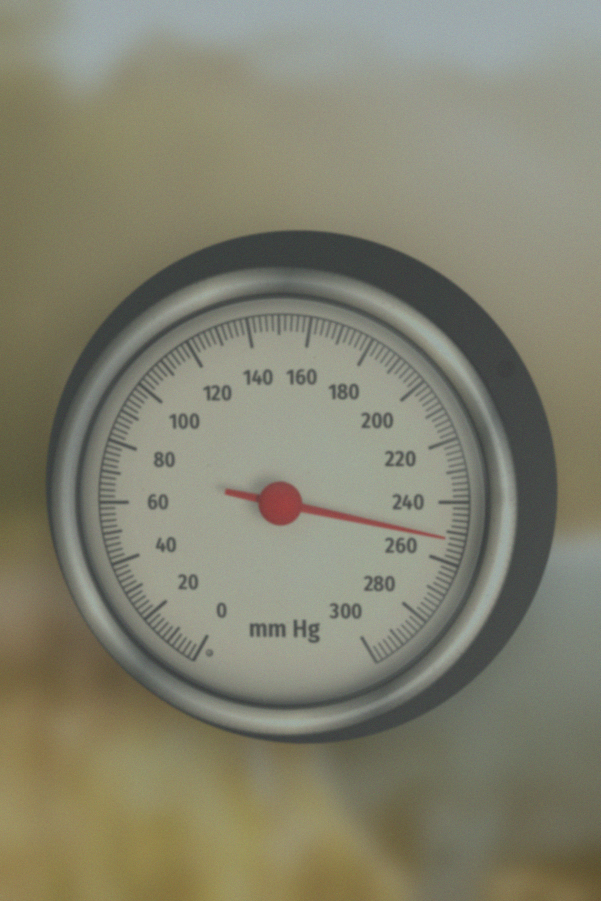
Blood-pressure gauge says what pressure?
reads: 252 mmHg
